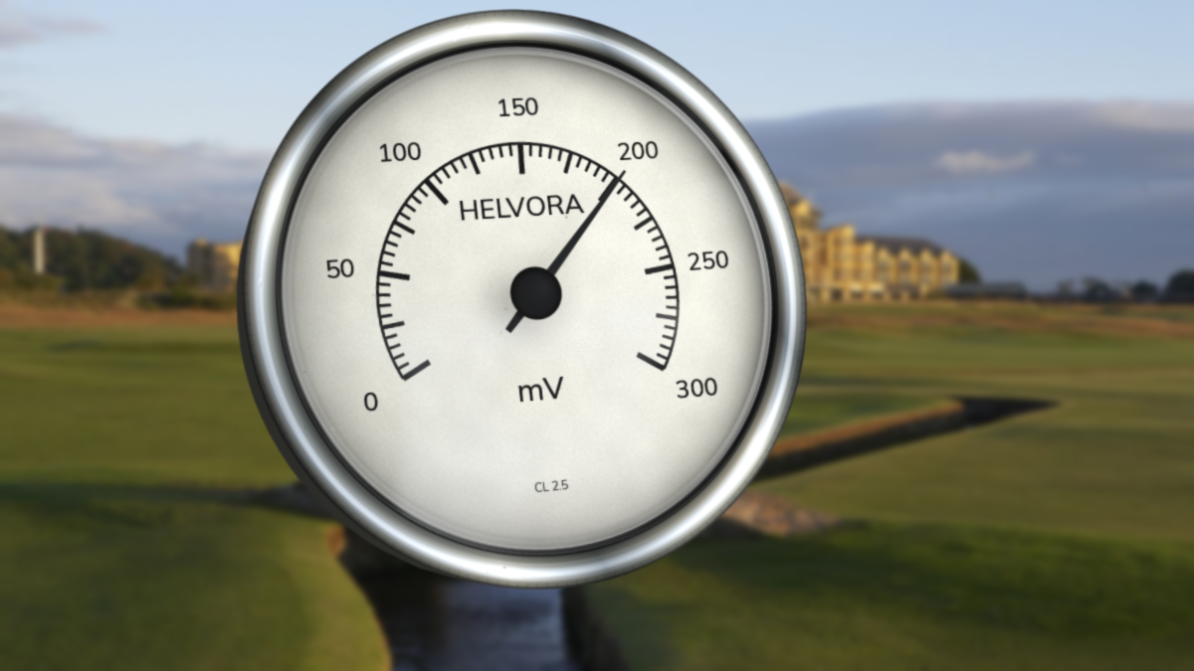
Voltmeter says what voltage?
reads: 200 mV
